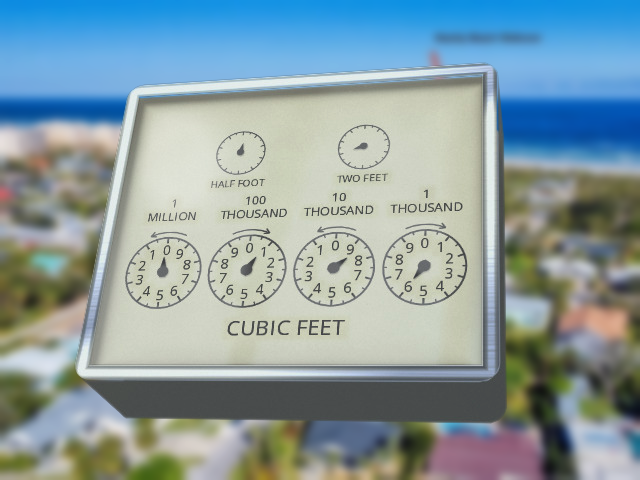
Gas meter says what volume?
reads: 8600 ft³
